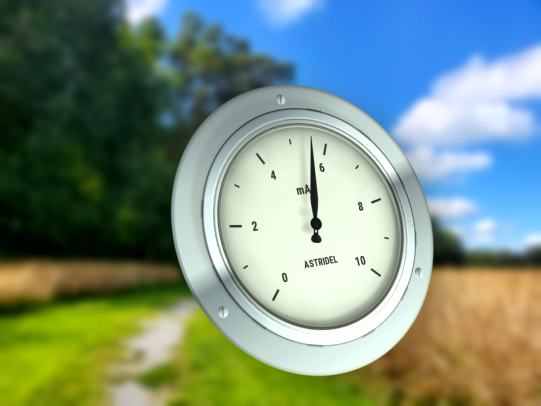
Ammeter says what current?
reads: 5.5 mA
